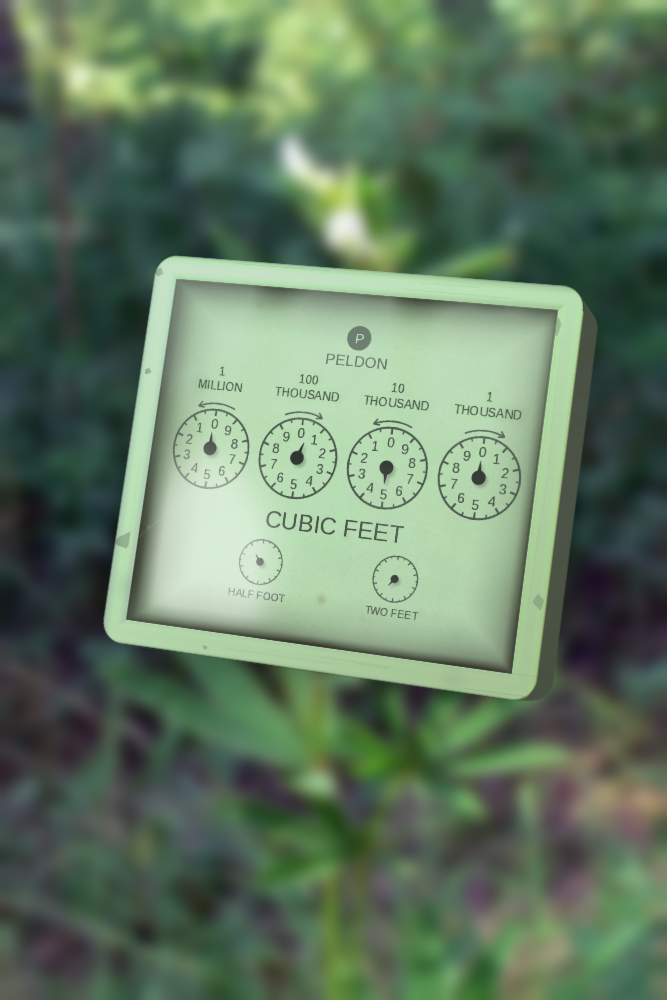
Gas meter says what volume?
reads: 5000 ft³
